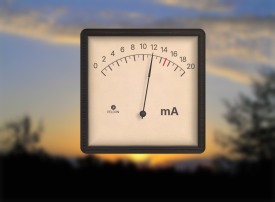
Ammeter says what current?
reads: 12 mA
